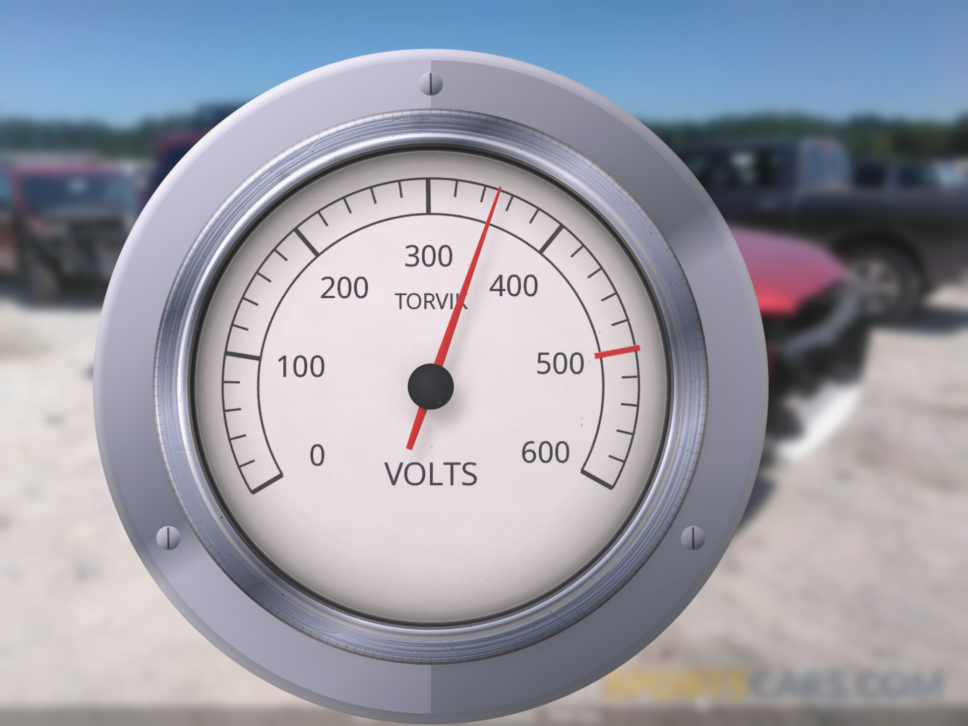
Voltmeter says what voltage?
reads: 350 V
